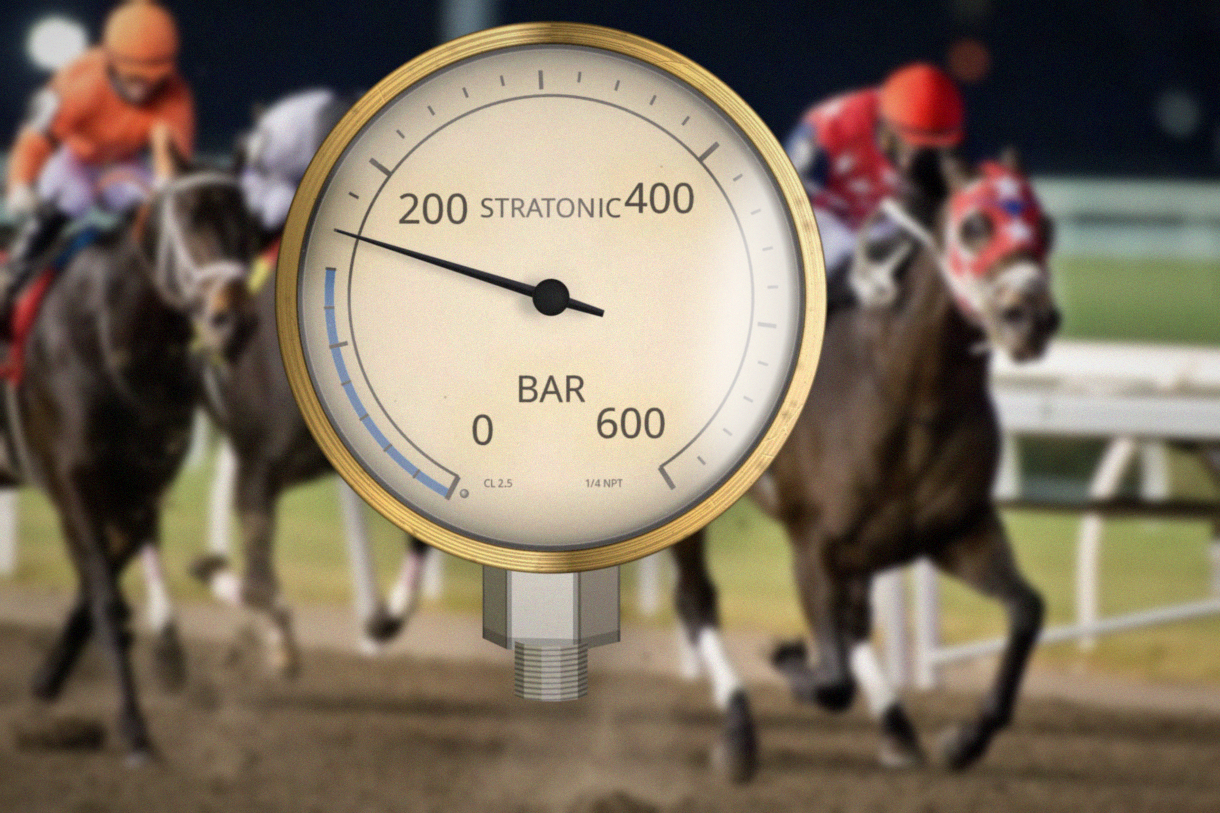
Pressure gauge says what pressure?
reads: 160 bar
